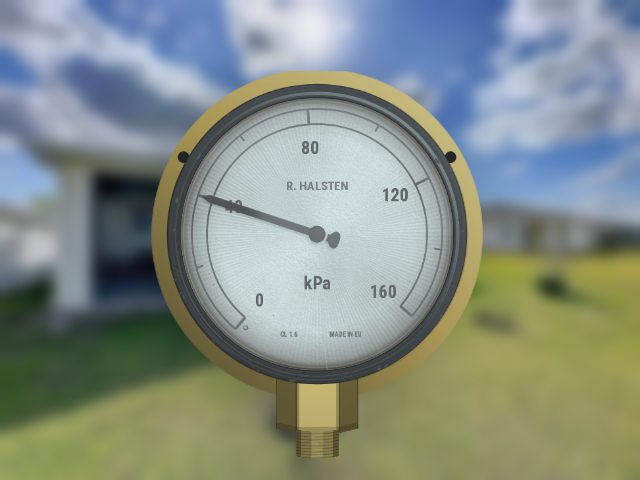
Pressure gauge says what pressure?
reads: 40 kPa
